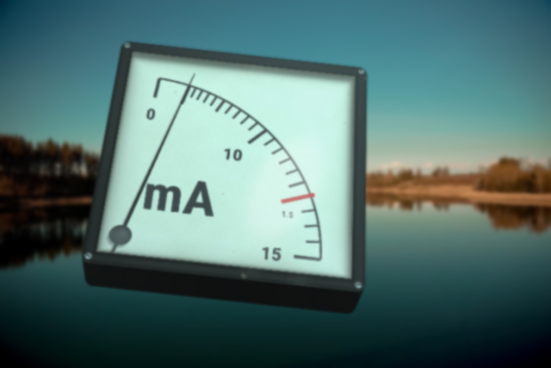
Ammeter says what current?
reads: 5 mA
